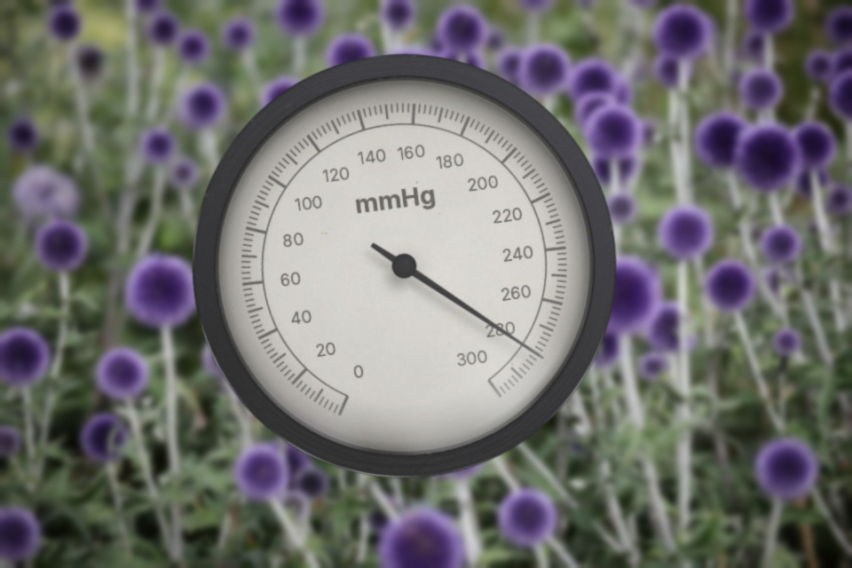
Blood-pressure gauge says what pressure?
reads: 280 mmHg
